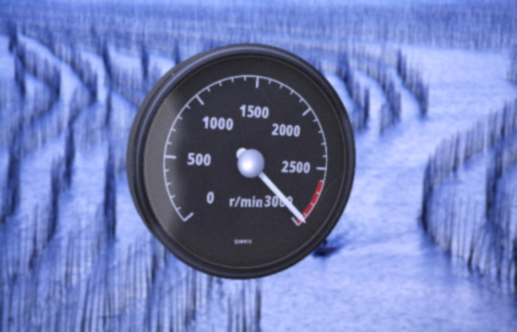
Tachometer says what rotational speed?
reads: 2950 rpm
